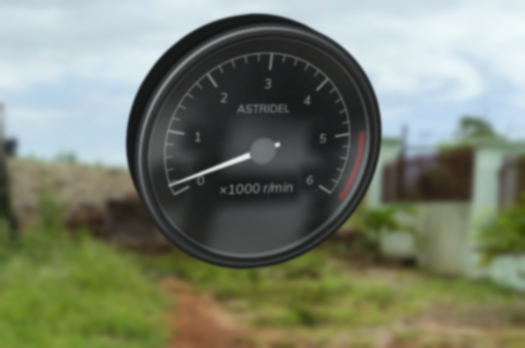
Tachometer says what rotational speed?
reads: 200 rpm
